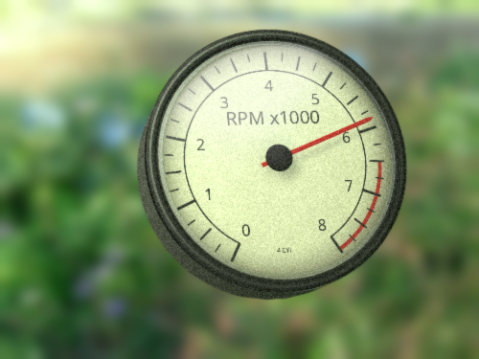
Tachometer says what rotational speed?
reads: 5875 rpm
